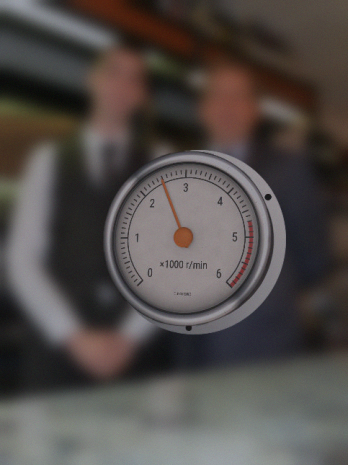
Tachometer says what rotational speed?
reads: 2500 rpm
